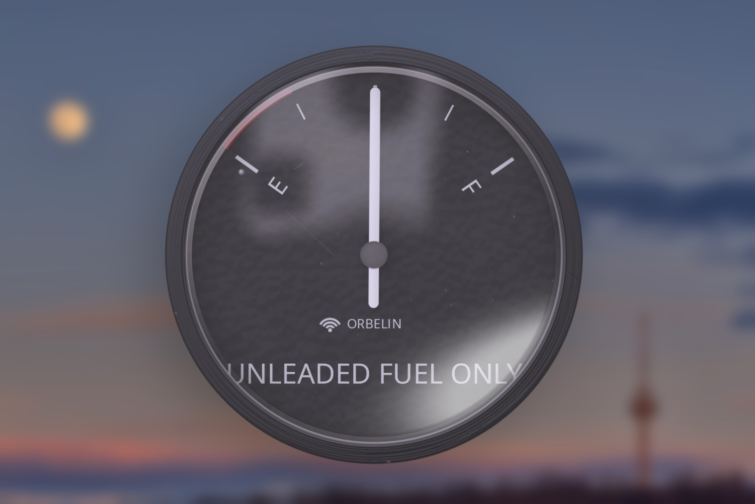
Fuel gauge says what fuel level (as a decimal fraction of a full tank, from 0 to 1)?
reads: 0.5
